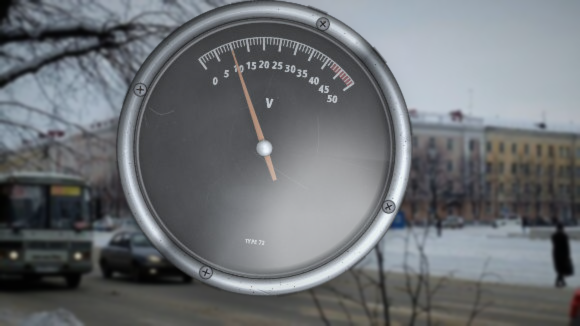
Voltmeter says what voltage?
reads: 10 V
